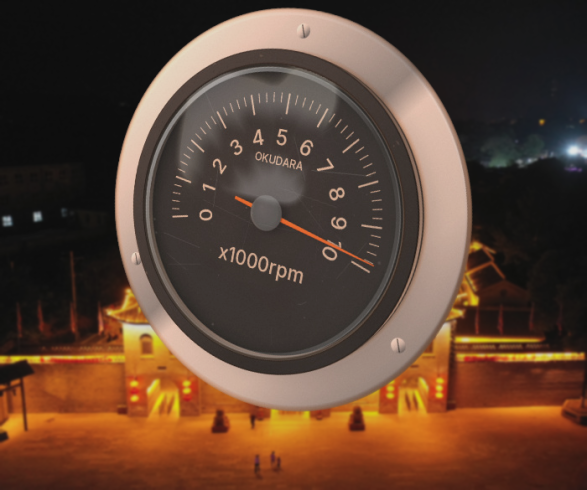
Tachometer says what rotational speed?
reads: 9800 rpm
